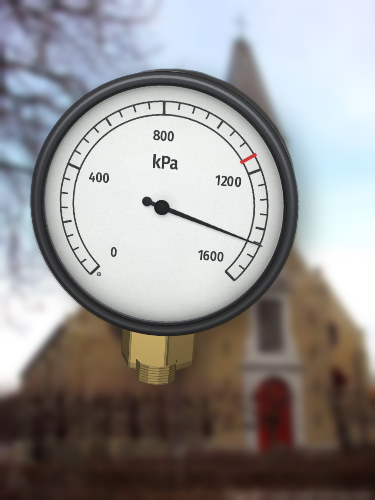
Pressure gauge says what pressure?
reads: 1450 kPa
